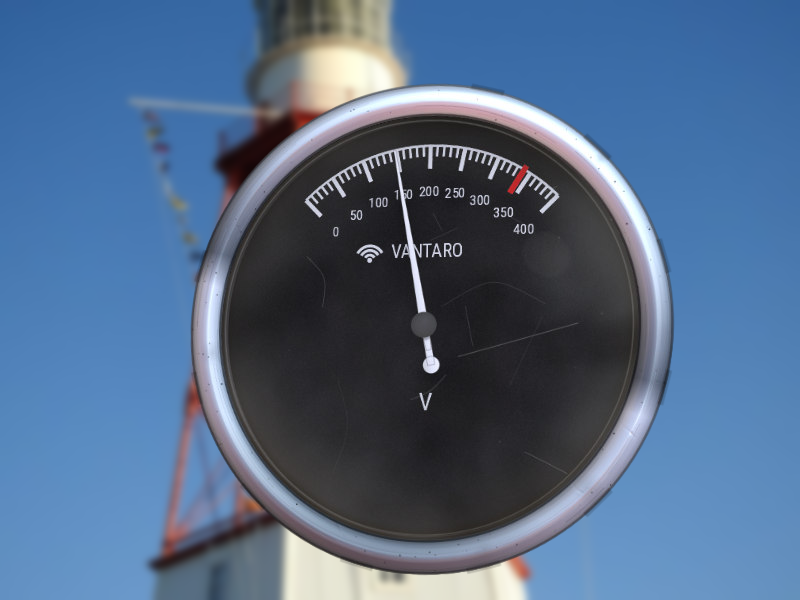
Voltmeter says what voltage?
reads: 150 V
